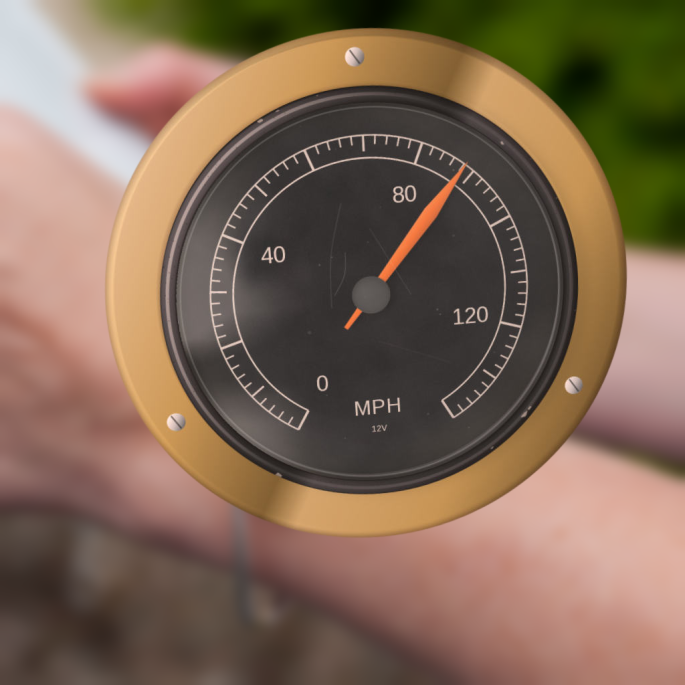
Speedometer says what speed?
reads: 88 mph
